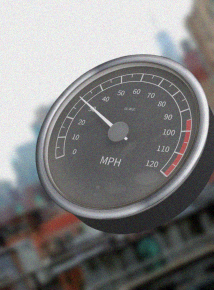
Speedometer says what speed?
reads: 30 mph
